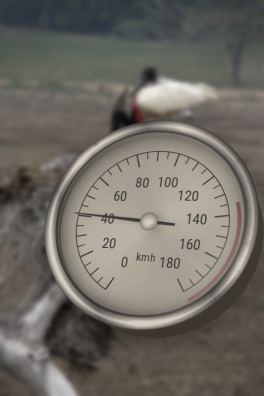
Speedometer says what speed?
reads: 40 km/h
